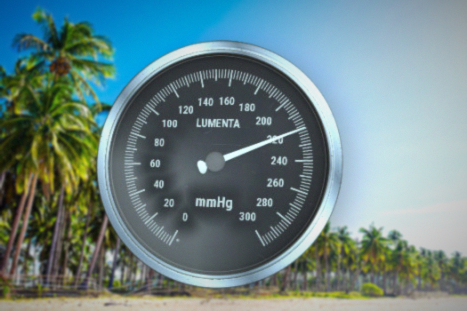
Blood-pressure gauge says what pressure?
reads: 220 mmHg
